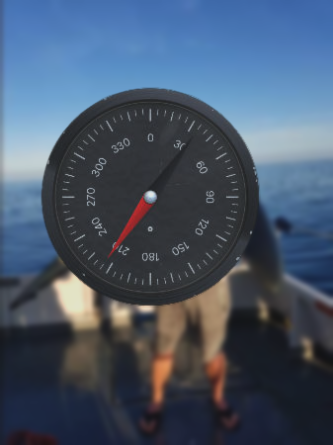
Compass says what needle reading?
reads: 215 °
